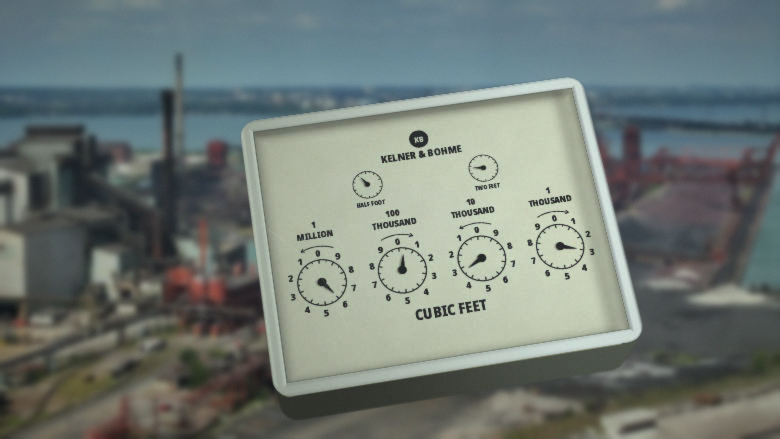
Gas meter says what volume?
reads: 603300 ft³
